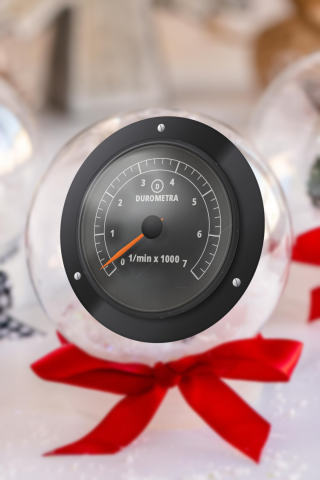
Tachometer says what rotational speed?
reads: 200 rpm
